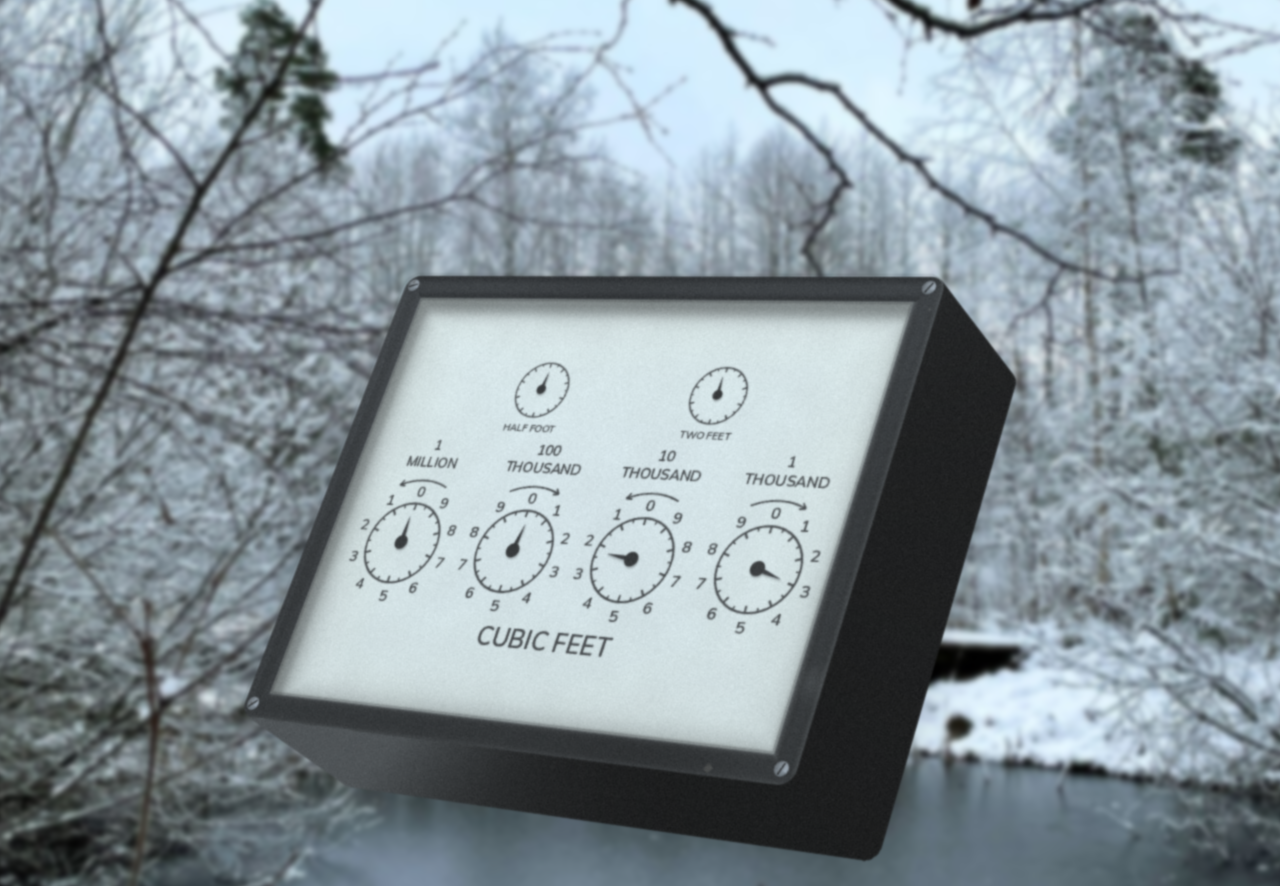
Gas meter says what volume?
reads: 2300 ft³
